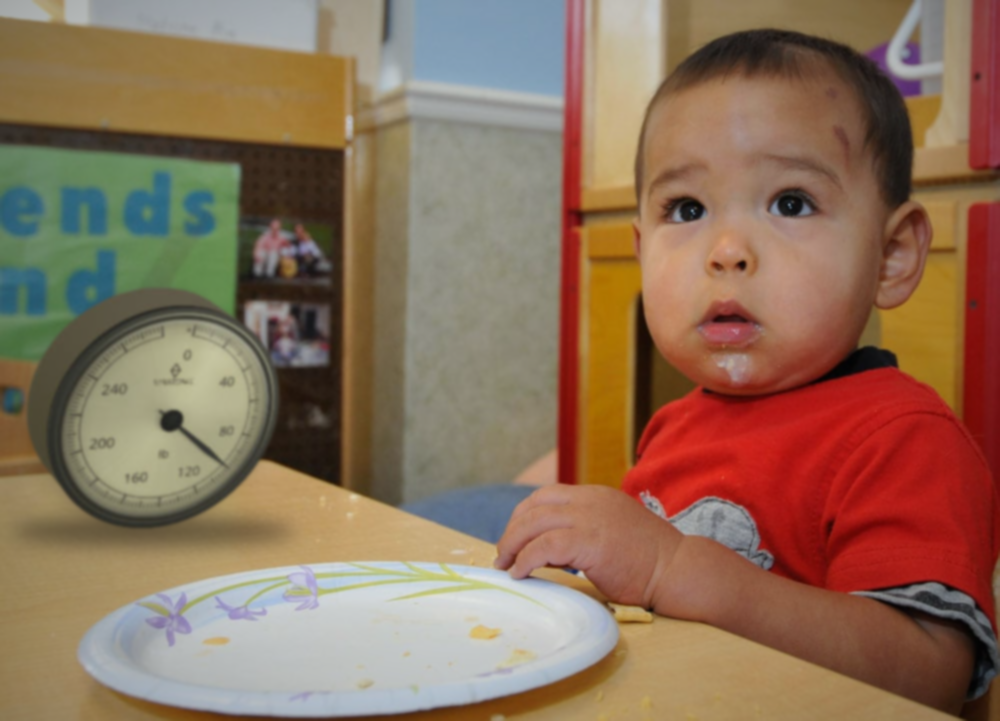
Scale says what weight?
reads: 100 lb
